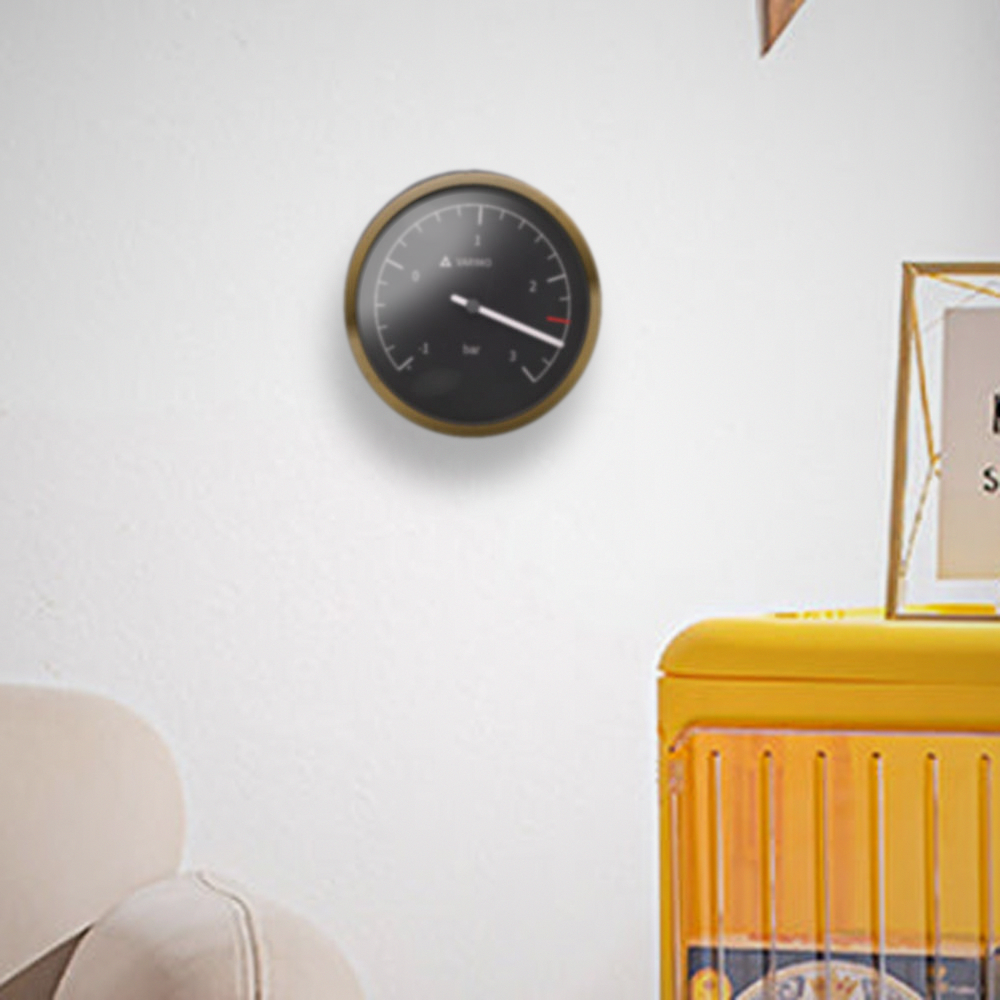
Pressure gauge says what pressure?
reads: 2.6 bar
